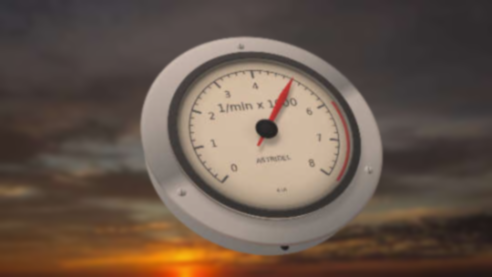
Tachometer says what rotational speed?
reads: 5000 rpm
